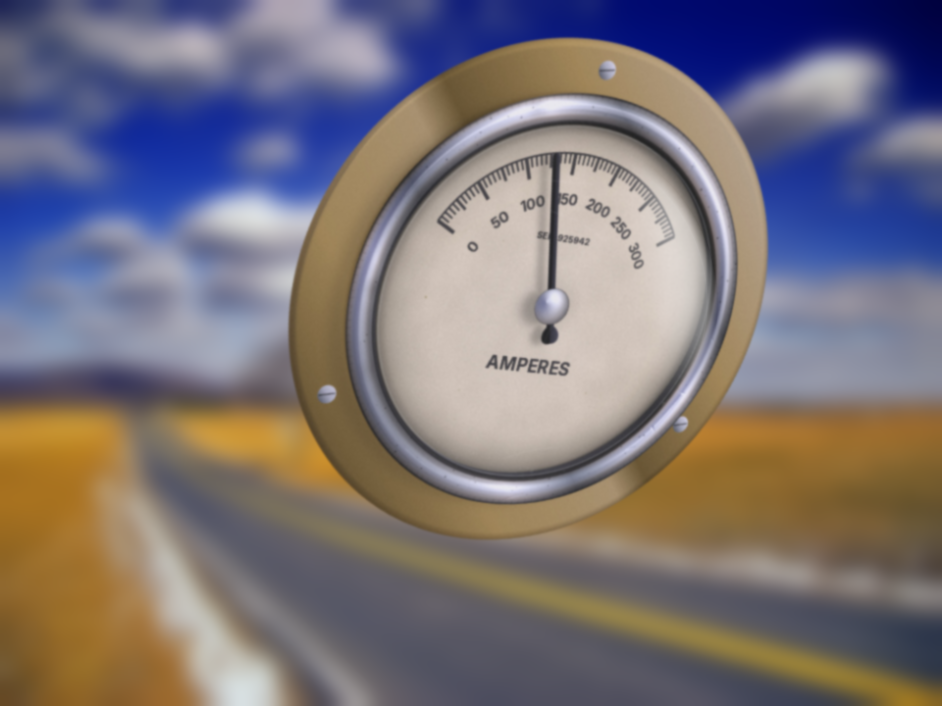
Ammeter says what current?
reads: 125 A
